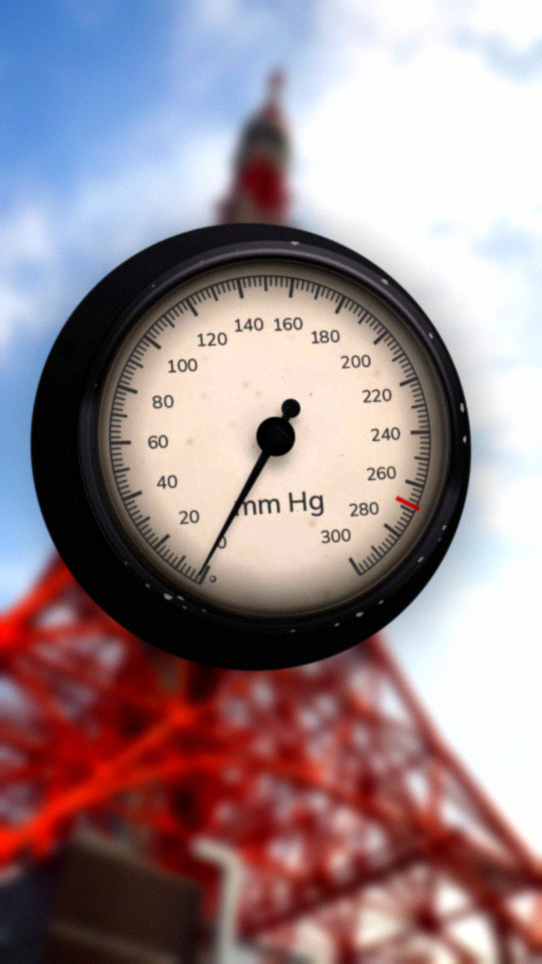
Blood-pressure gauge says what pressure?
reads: 2 mmHg
